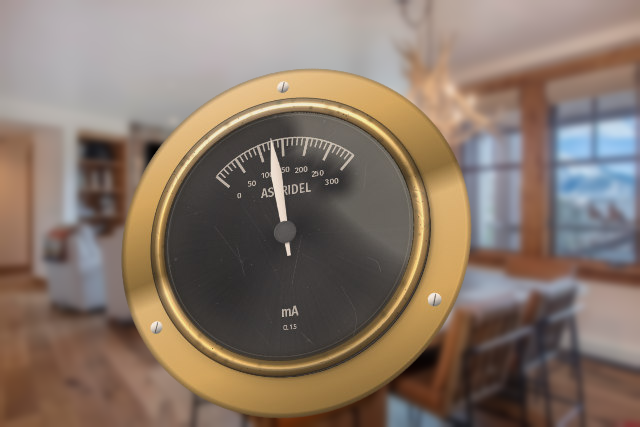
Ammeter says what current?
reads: 130 mA
